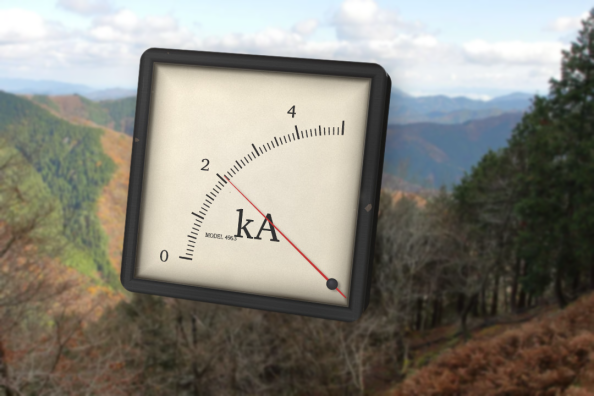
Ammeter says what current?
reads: 2.1 kA
